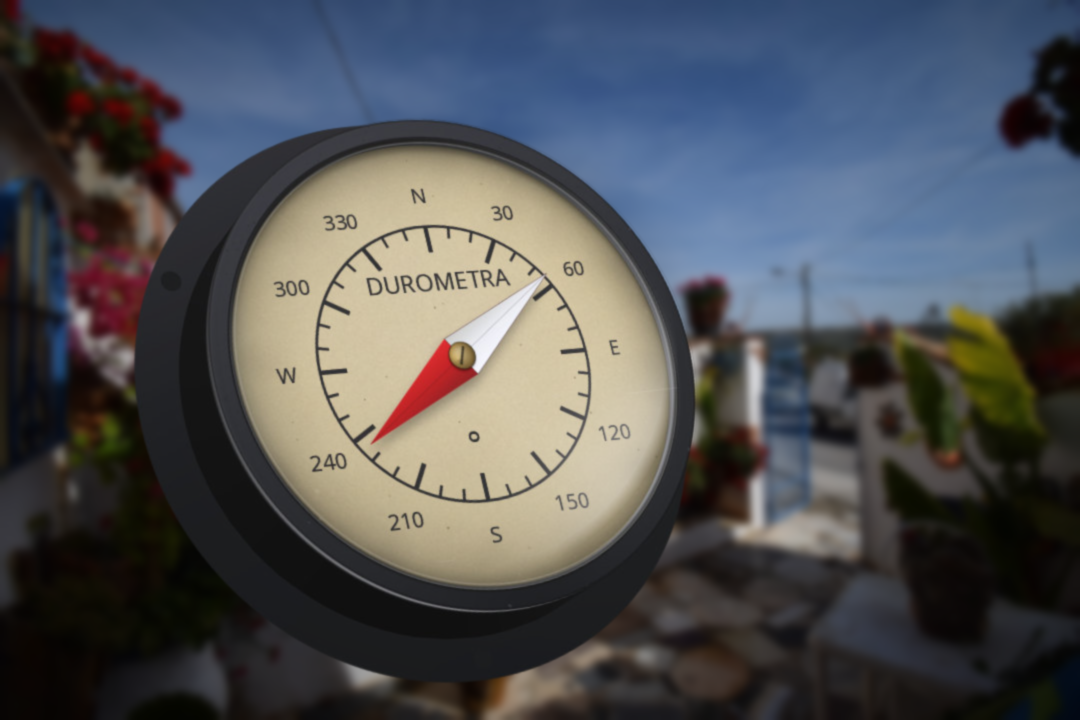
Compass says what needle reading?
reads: 235 °
